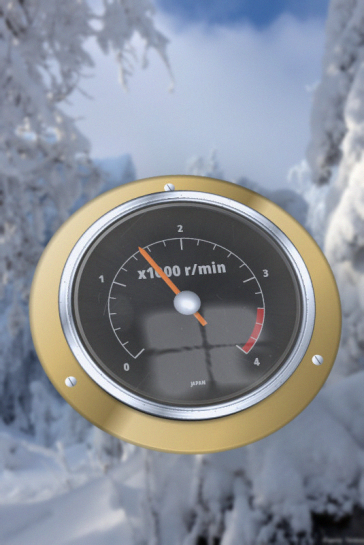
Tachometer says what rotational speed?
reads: 1500 rpm
